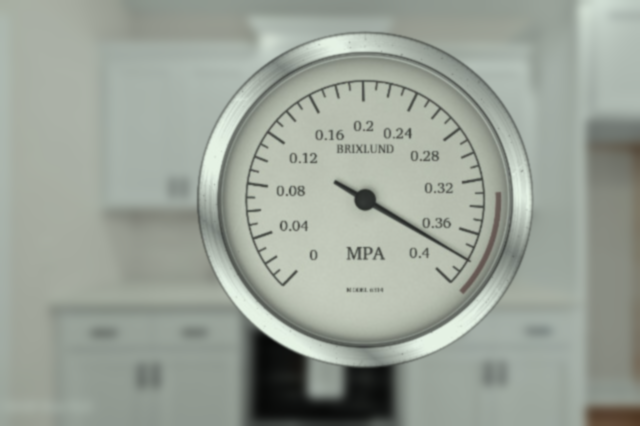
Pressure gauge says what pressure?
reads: 0.38 MPa
